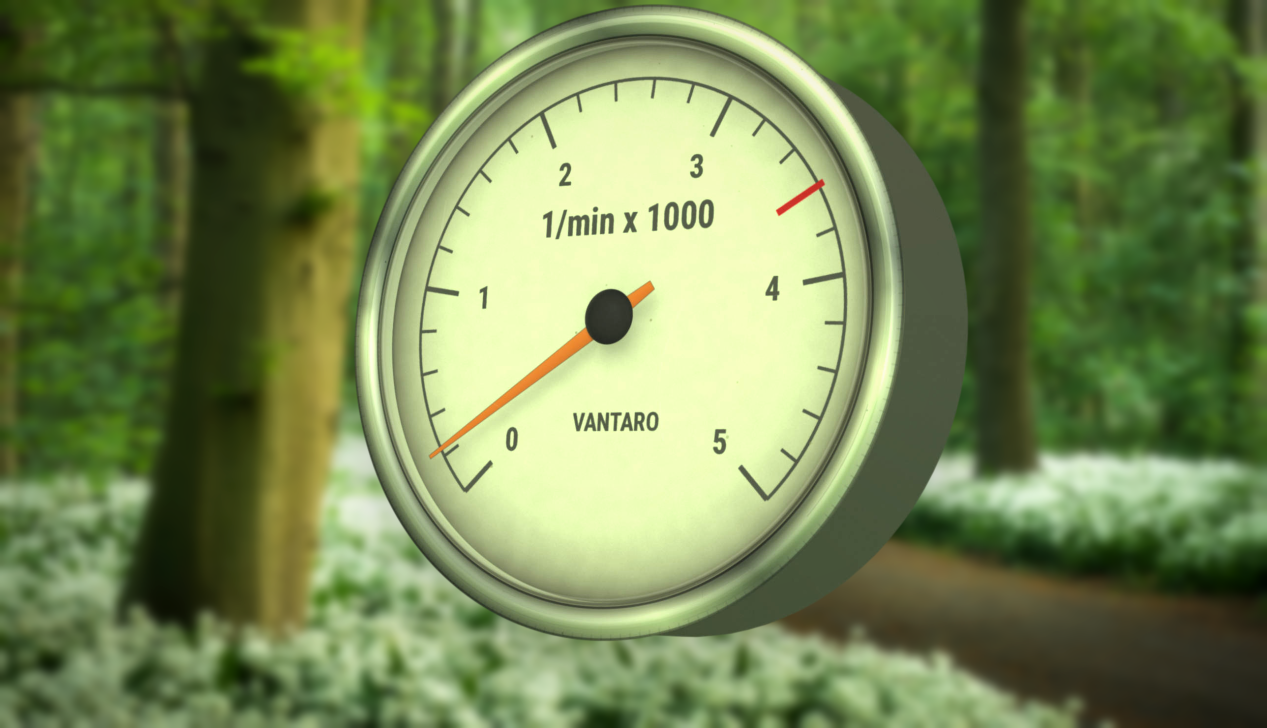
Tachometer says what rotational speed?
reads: 200 rpm
